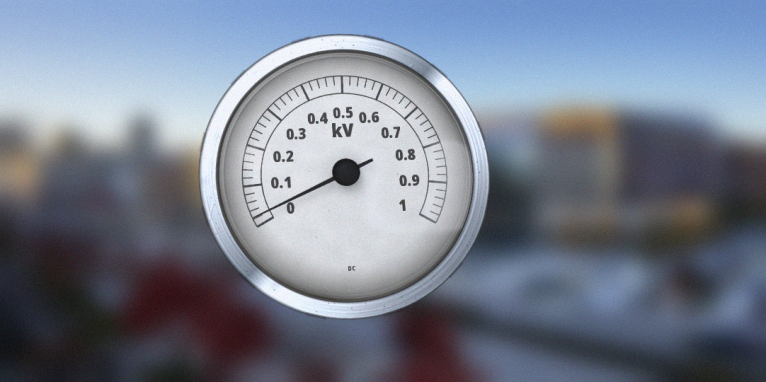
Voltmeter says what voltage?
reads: 0.02 kV
